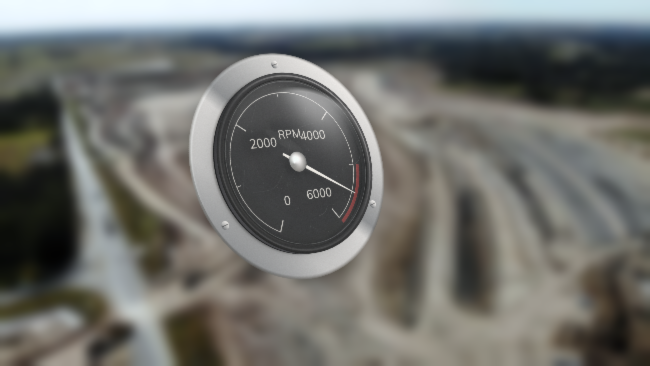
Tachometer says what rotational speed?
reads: 5500 rpm
